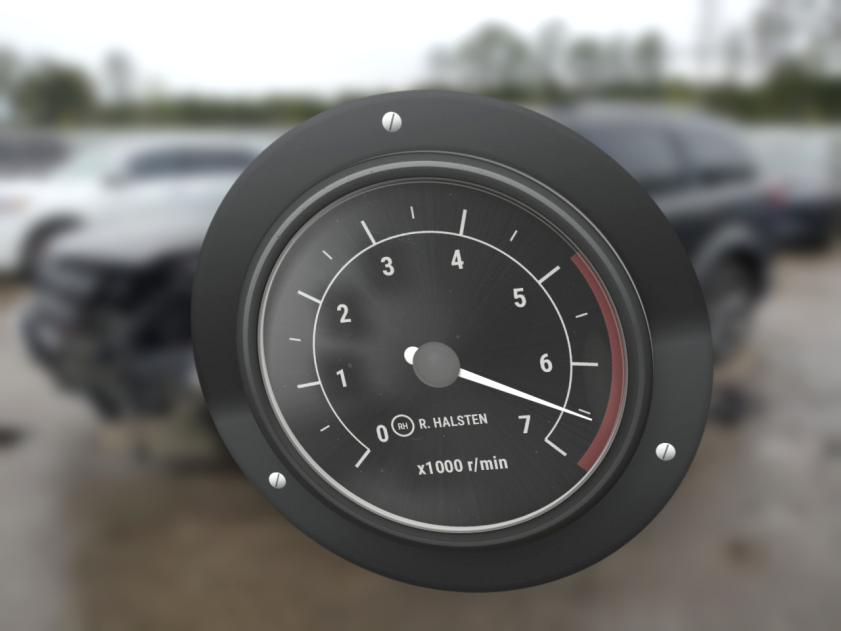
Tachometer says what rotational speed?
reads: 6500 rpm
